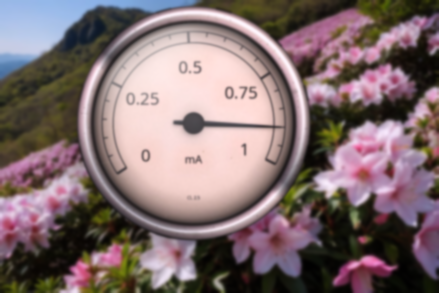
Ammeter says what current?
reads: 0.9 mA
